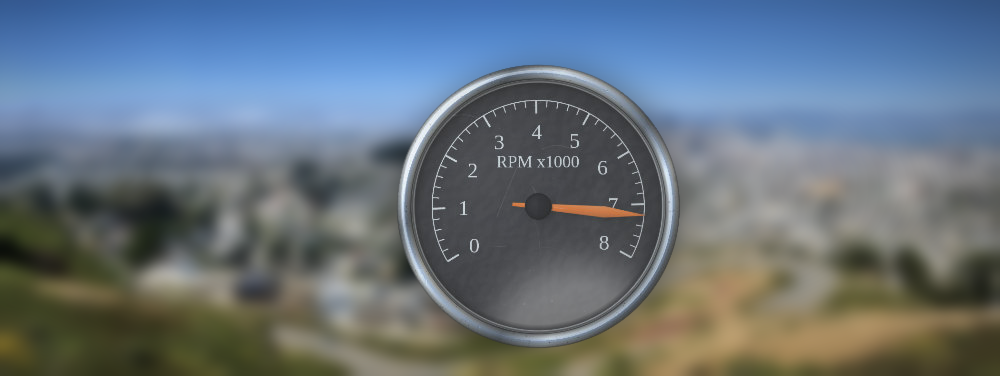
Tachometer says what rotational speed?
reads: 7200 rpm
